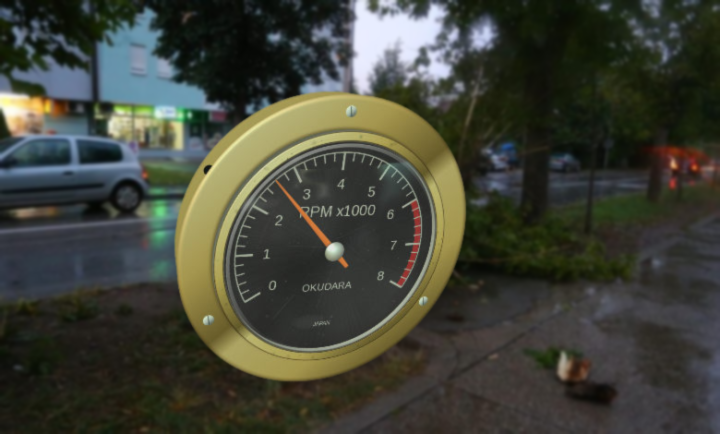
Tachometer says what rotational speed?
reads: 2600 rpm
